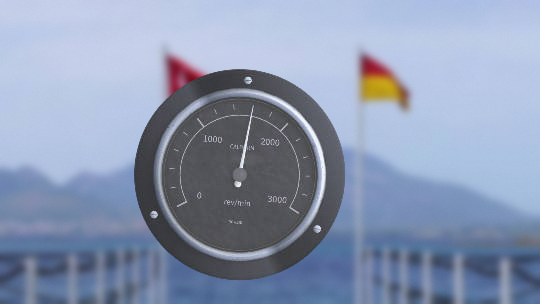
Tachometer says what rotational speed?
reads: 1600 rpm
